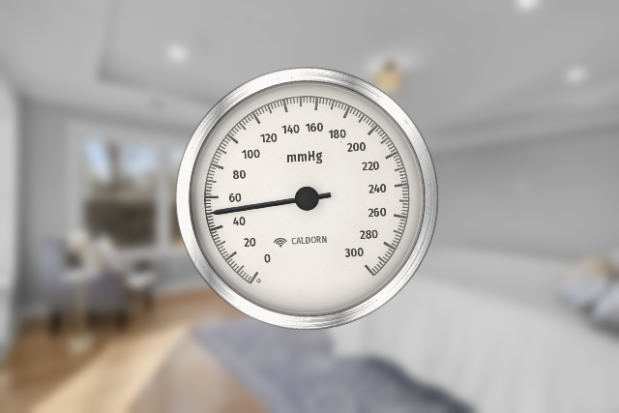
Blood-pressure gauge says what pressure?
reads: 50 mmHg
